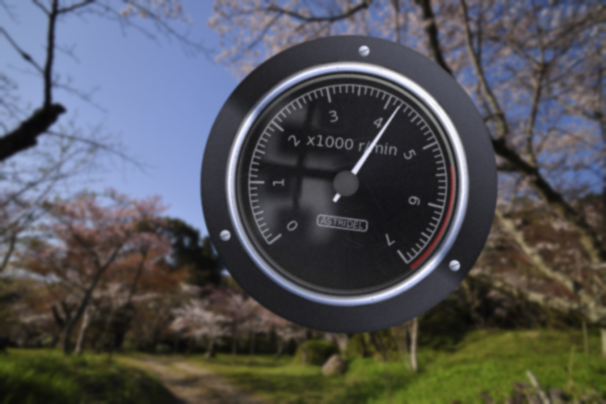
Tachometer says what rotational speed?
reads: 4200 rpm
